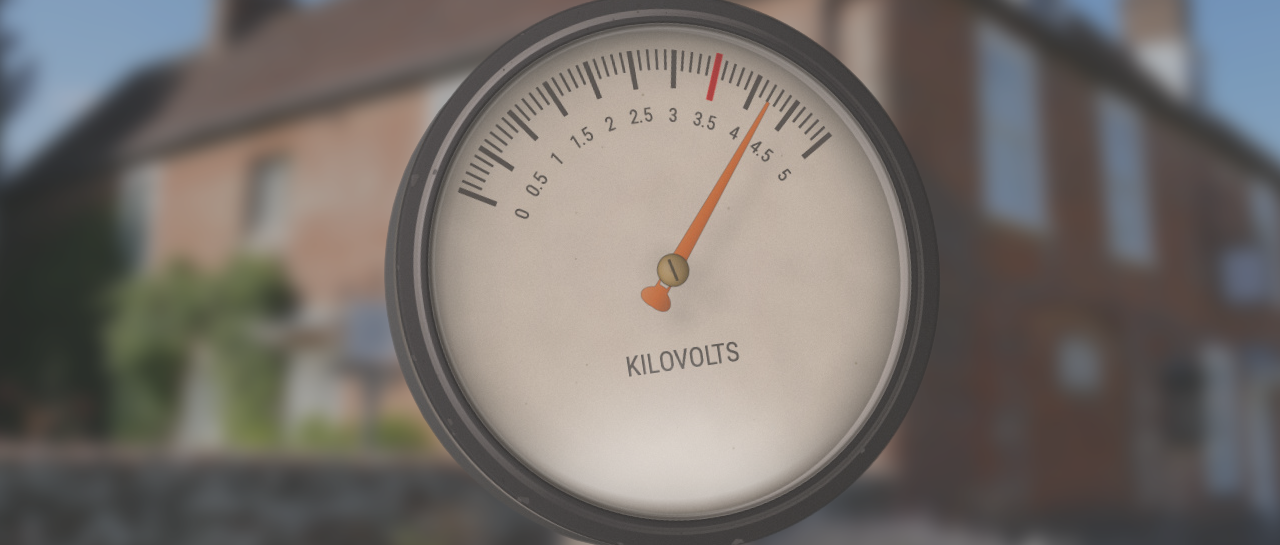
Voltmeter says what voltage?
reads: 4.2 kV
